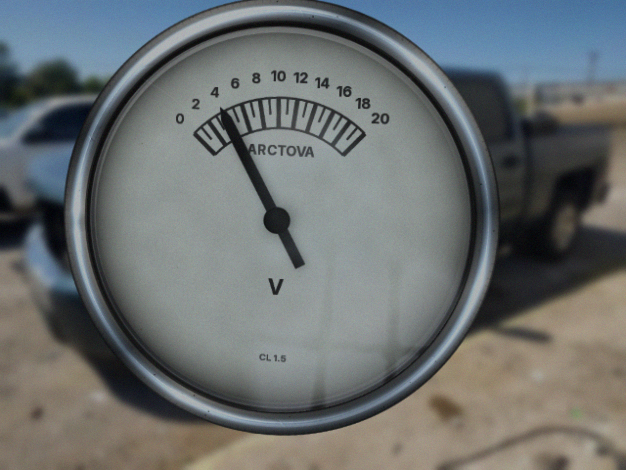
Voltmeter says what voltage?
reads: 4 V
